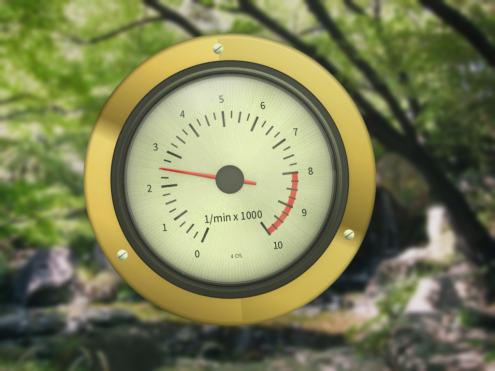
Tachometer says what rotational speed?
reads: 2500 rpm
